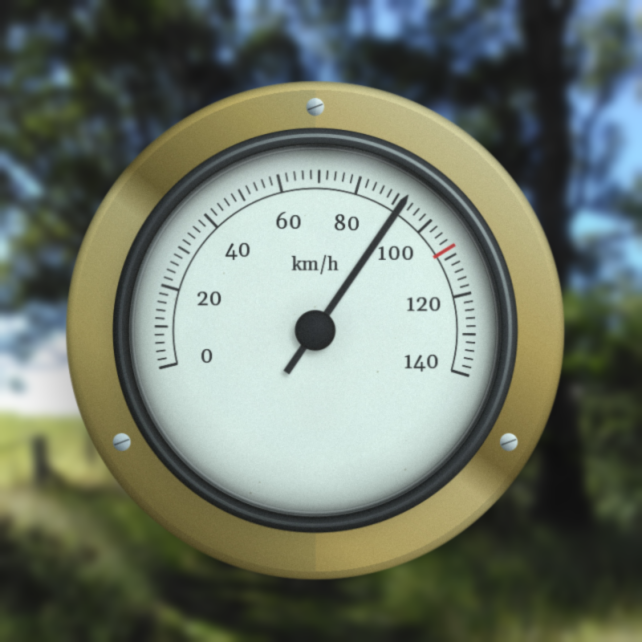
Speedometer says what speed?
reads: 92 km/h
